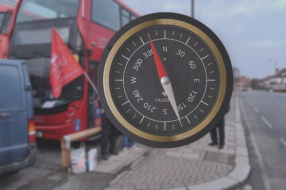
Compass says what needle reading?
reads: 340 °
